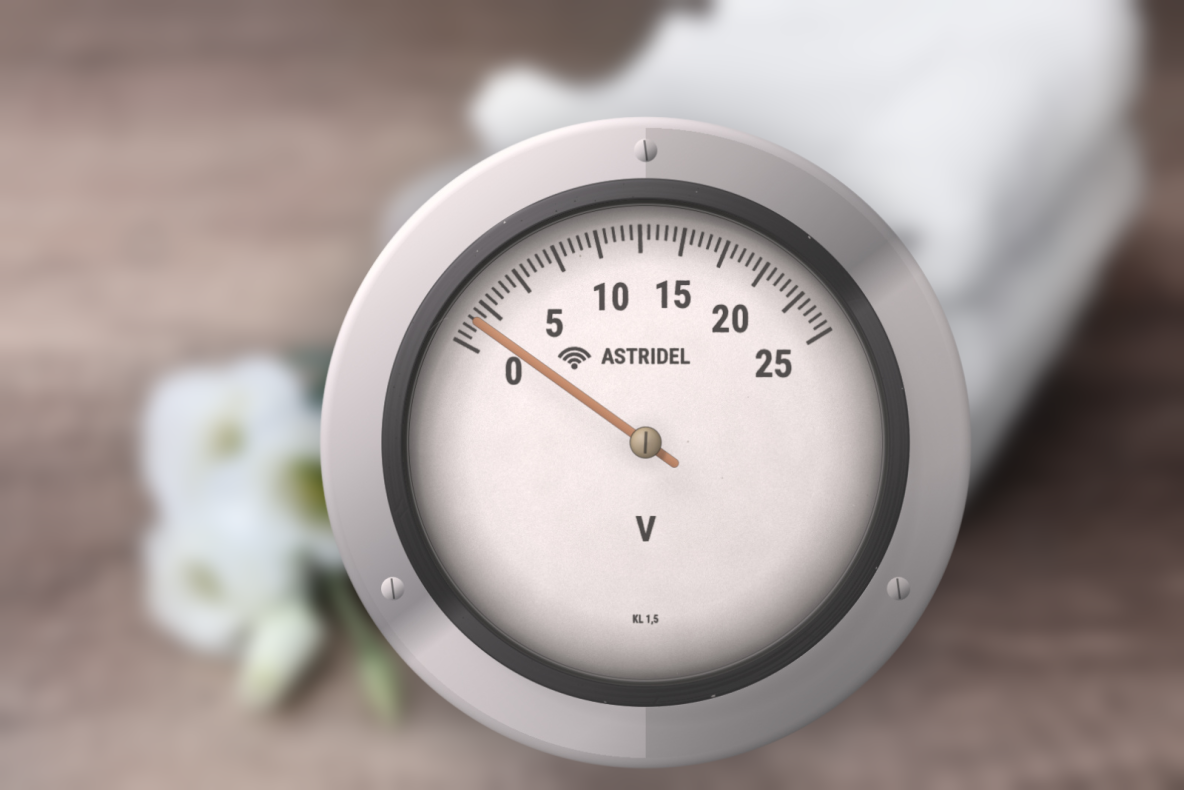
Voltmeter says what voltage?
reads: 1.5 V
